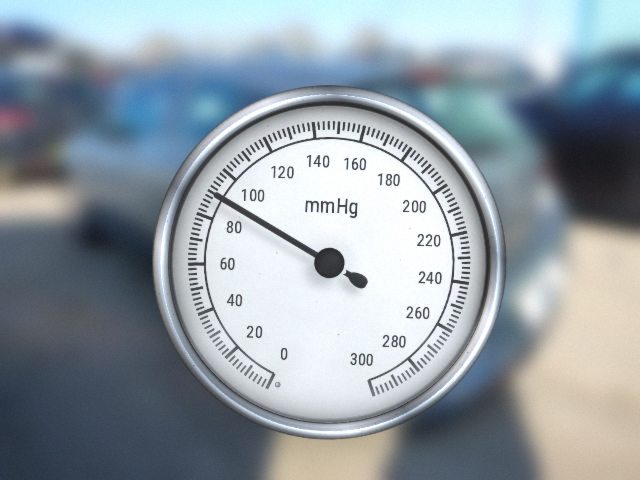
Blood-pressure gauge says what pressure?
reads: 90 mmHg
